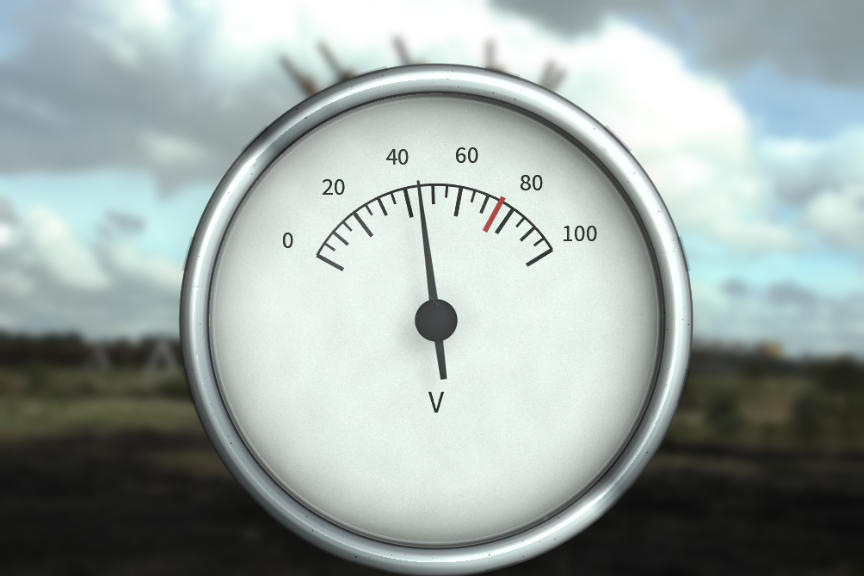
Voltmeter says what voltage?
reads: 45 V
